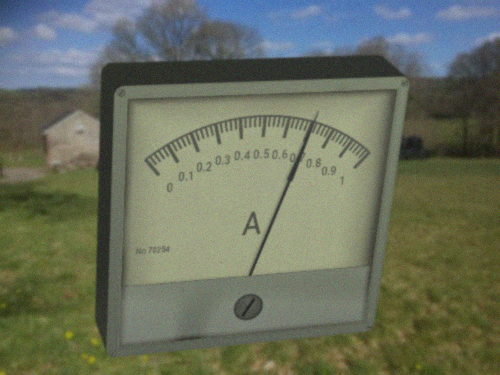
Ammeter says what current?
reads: 0.7 A
